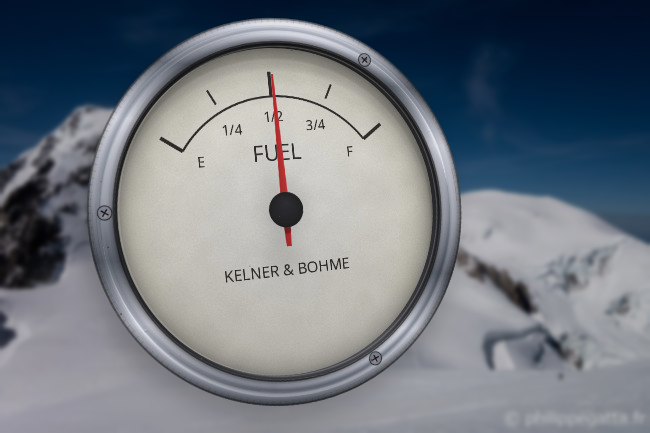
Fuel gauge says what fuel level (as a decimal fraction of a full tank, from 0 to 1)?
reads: 0.5
